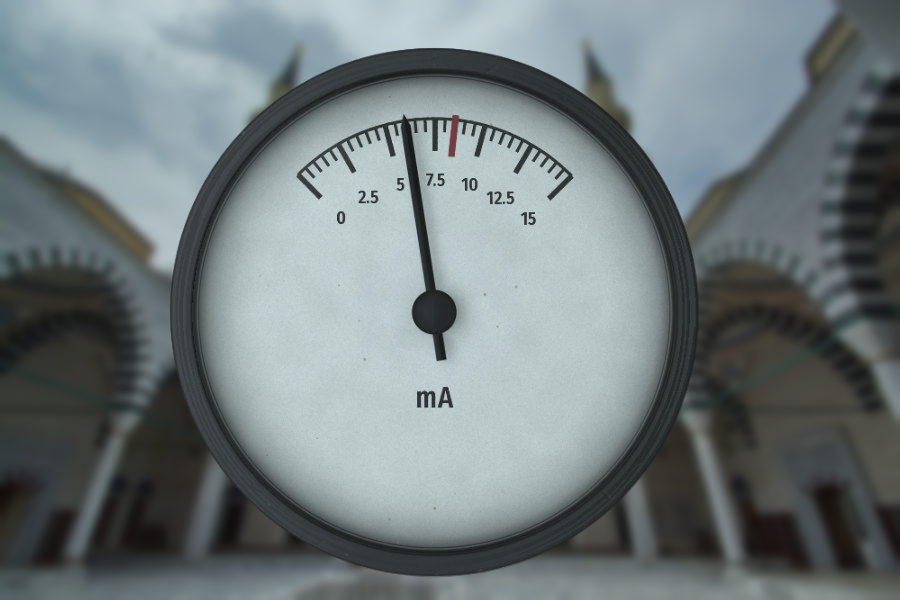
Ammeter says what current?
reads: 6 mA
